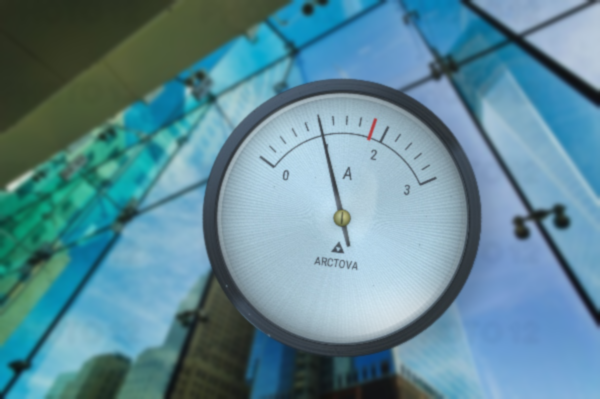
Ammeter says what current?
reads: 1 A
